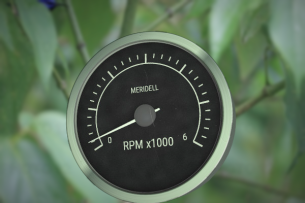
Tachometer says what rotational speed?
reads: 200 rpm
